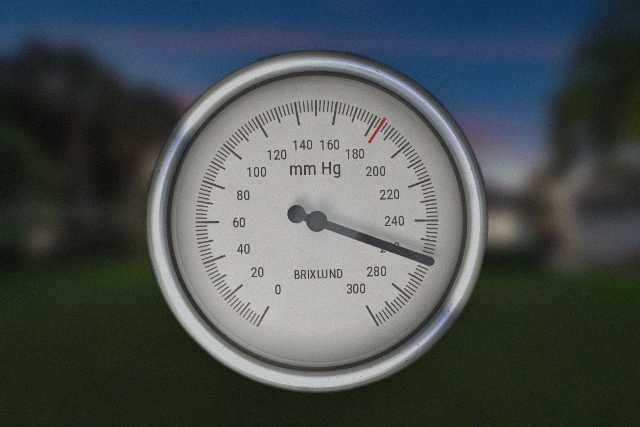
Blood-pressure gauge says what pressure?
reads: 260 mmHg
